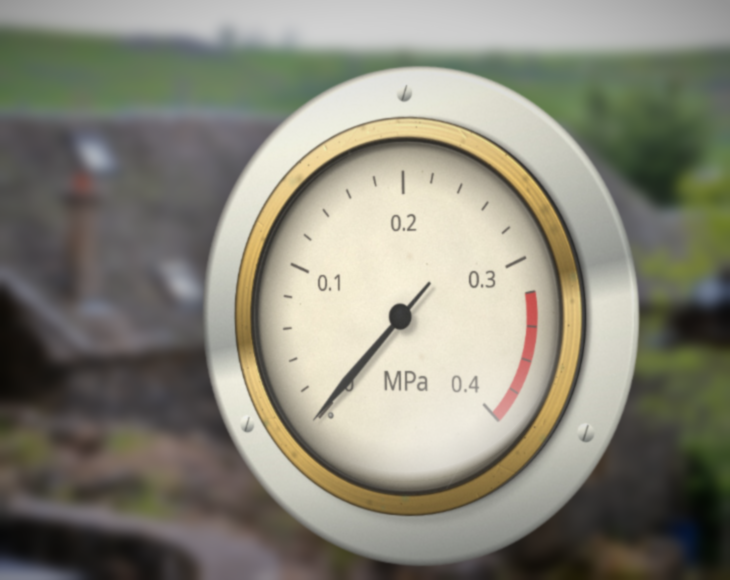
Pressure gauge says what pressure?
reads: 0 MPa
